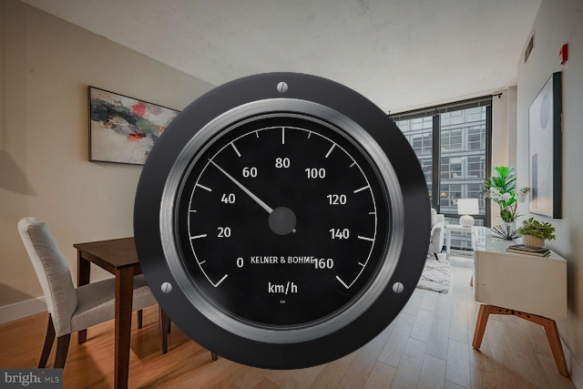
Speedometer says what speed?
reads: 50 km/h
